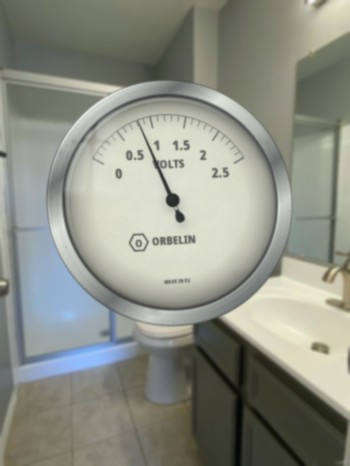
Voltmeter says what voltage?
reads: 0.8 V
